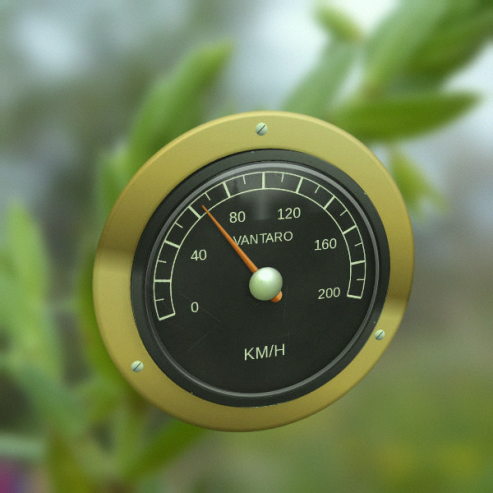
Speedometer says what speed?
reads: 65 km/h
